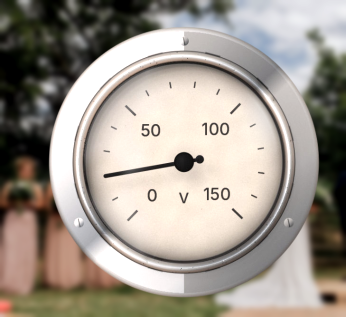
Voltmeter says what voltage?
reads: 20 V
